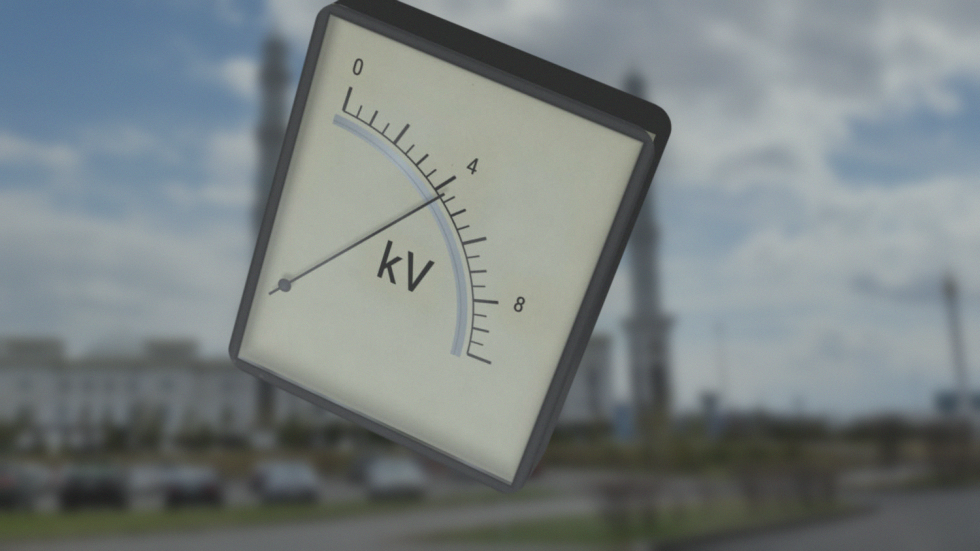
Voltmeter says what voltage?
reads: 4.25 kV
